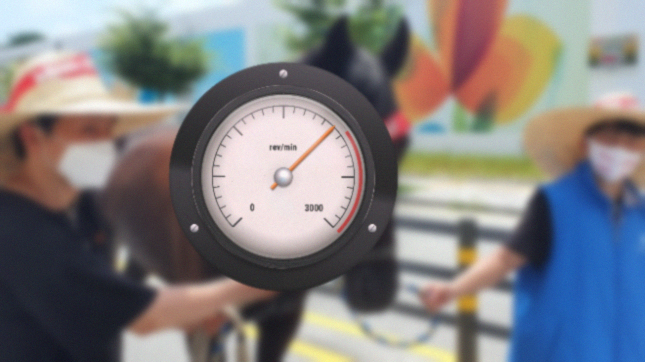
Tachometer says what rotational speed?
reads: 2000 rpm
